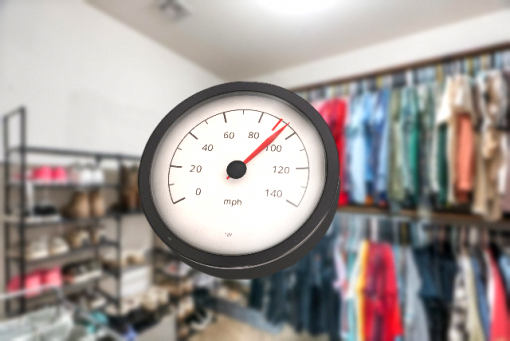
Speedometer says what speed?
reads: 95 mph
